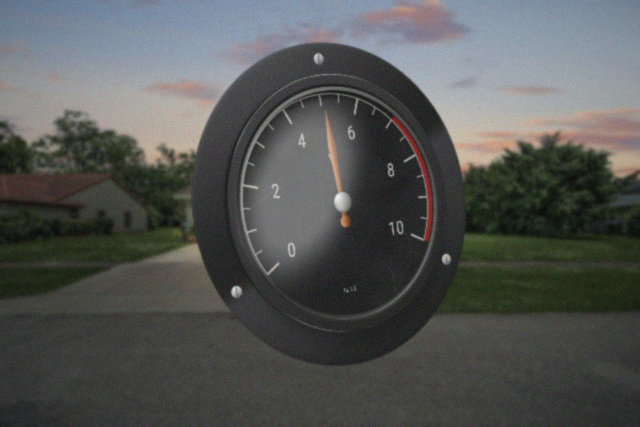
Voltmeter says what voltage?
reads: 5 V
